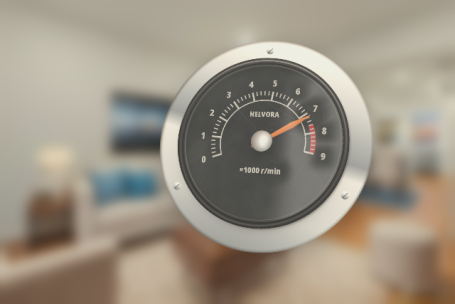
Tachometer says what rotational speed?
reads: 7200 rpm
